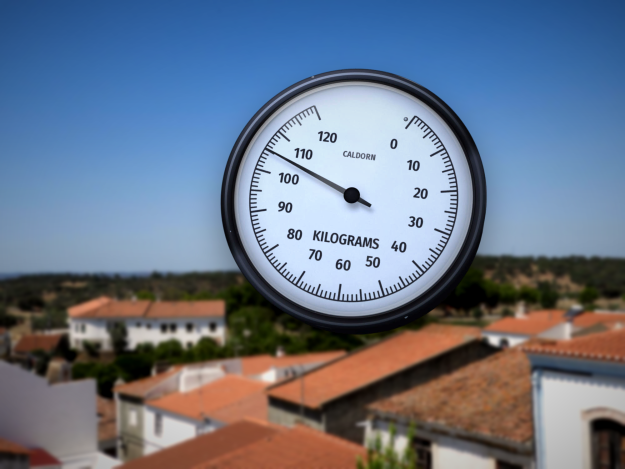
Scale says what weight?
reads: 105 kg
